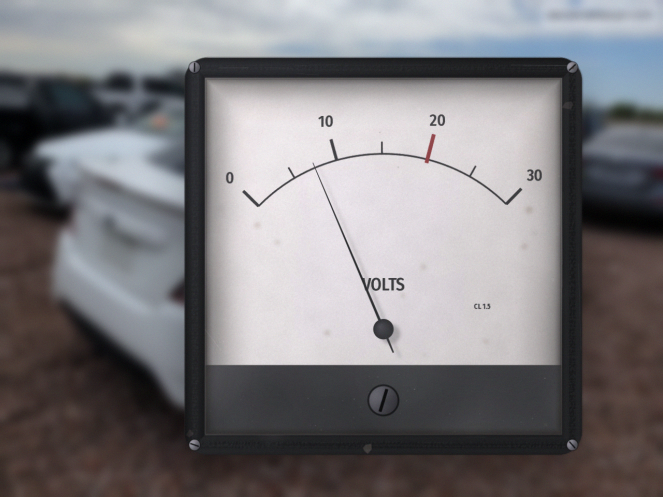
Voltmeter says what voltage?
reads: 7.5 V
